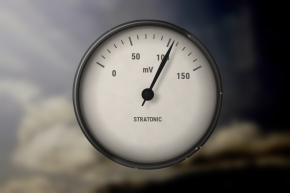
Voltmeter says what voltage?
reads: 105 mV
